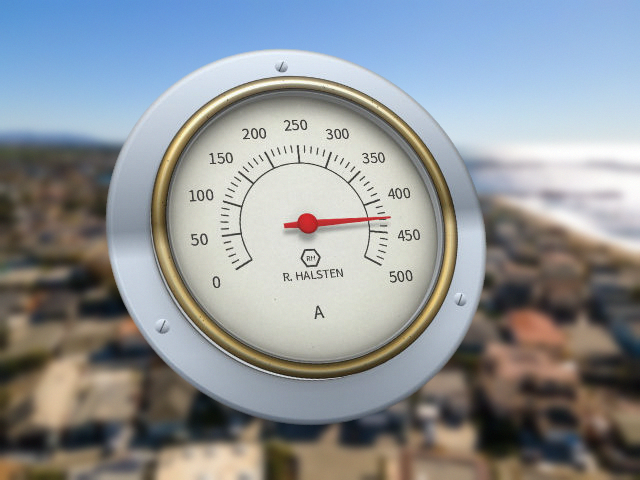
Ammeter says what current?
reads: 430 A
